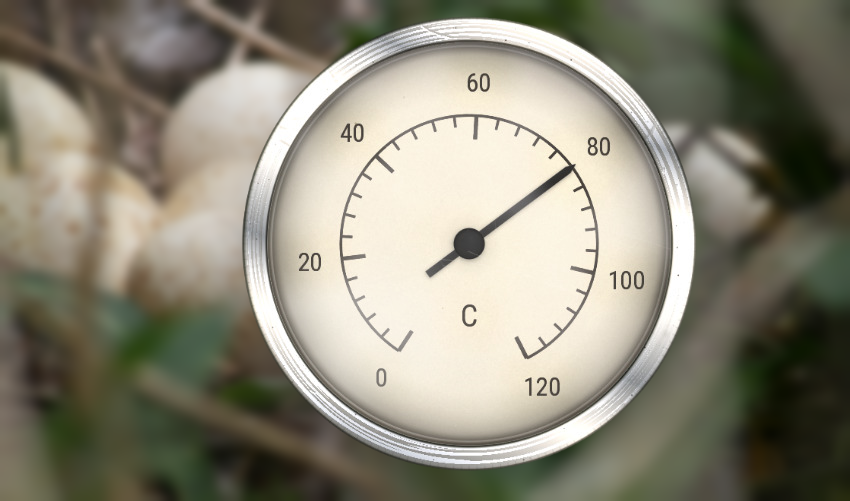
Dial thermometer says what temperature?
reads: 80 °C
